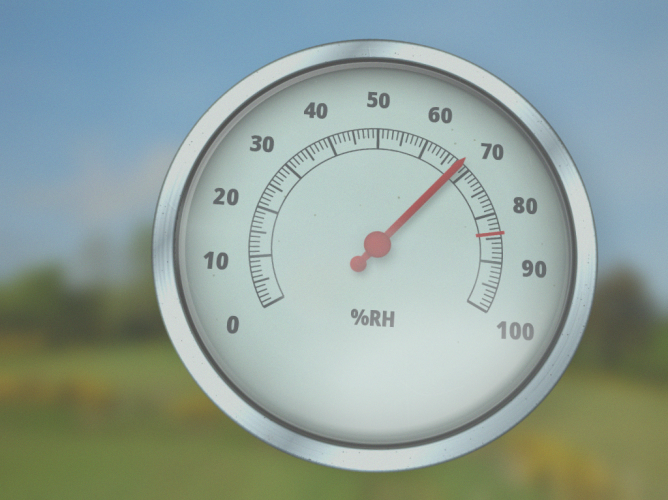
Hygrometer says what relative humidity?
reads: 68 %
